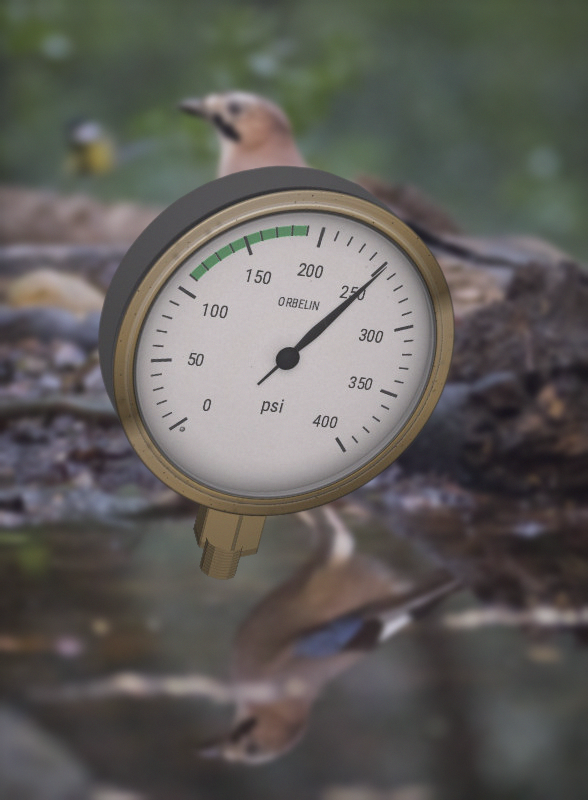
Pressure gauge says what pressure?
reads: 250 psi
